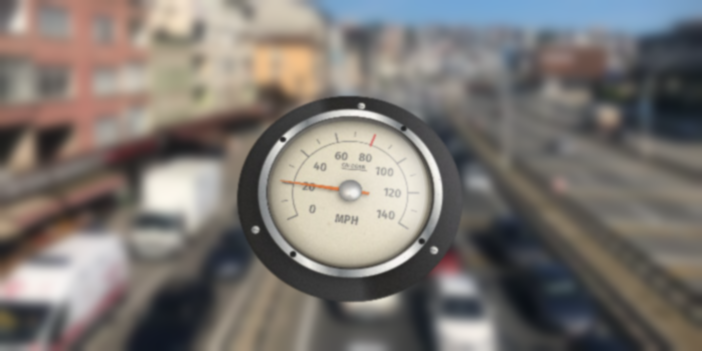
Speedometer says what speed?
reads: 20 mph
